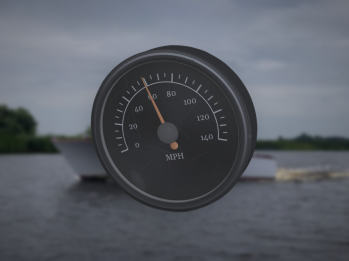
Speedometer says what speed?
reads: 60 mph
